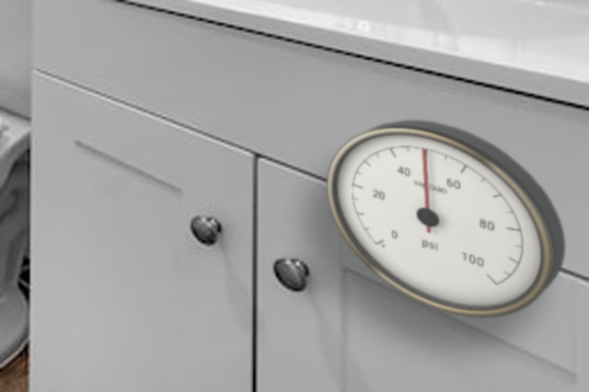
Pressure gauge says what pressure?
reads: 50 psi
